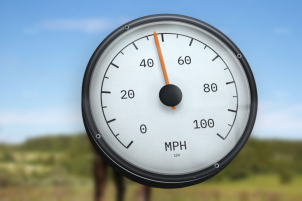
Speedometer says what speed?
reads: 47.5 mph
